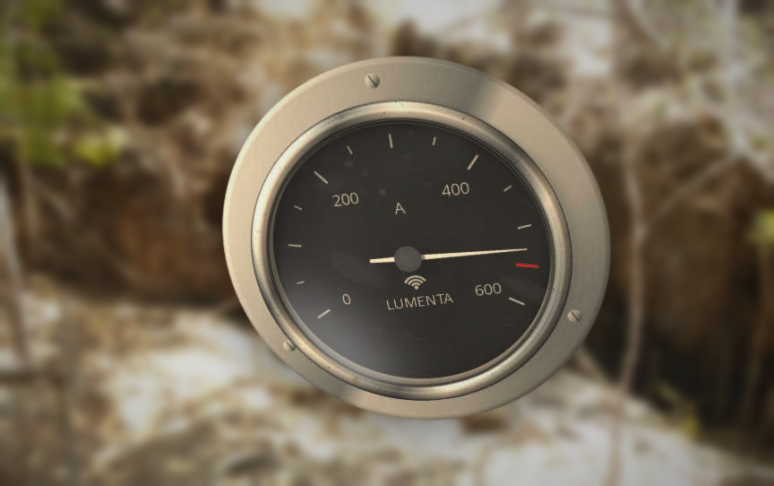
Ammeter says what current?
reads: 525 A
